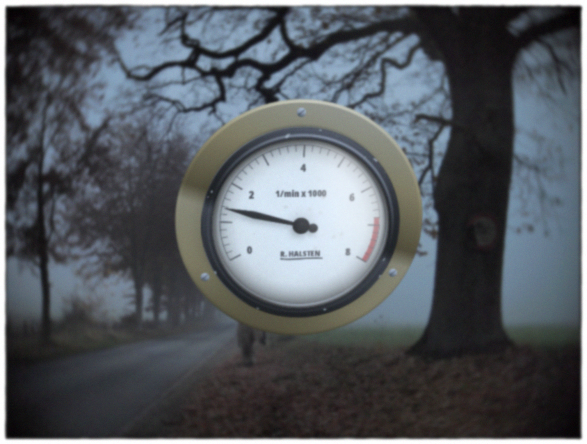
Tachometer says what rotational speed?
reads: 1400 rpm
